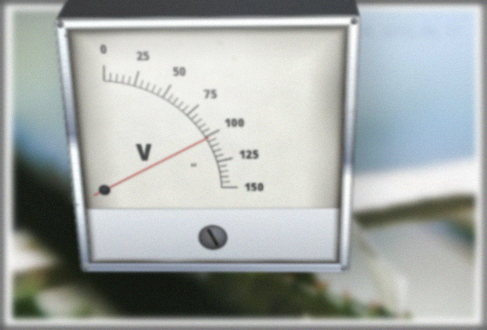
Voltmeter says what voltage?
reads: 100 V
